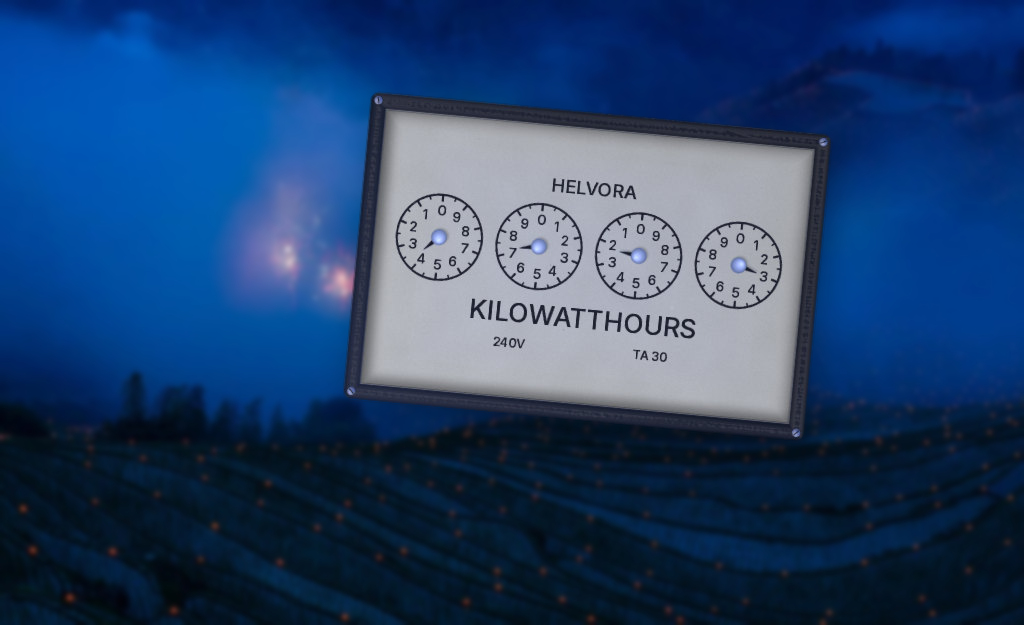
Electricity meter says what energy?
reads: 3723 kWh
